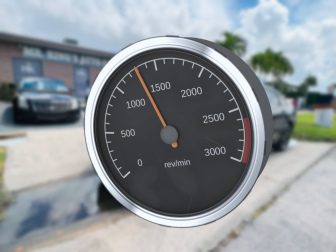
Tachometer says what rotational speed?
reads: 1300 rpm
